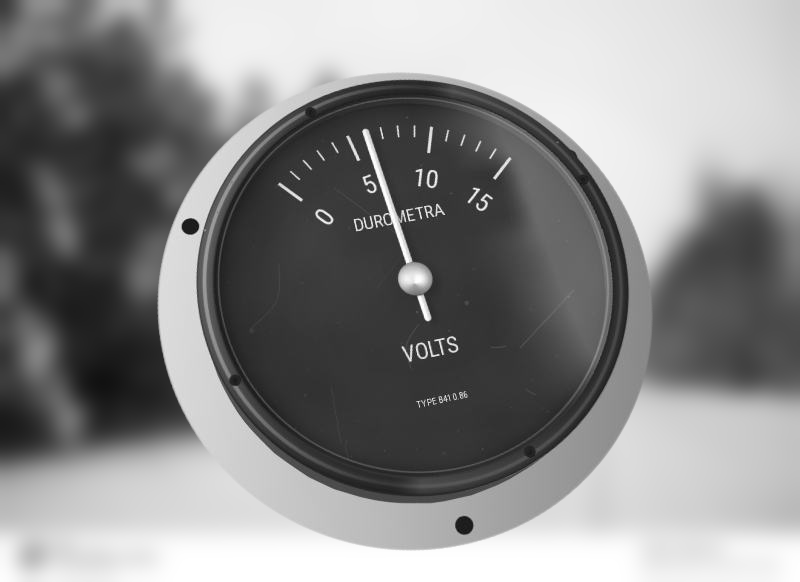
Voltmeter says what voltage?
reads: 6 V
